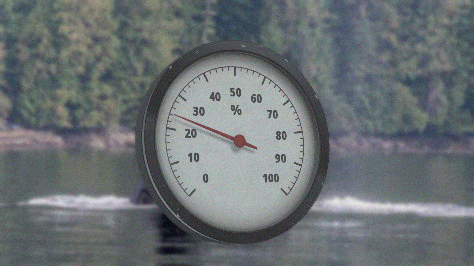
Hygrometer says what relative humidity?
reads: 24 %
